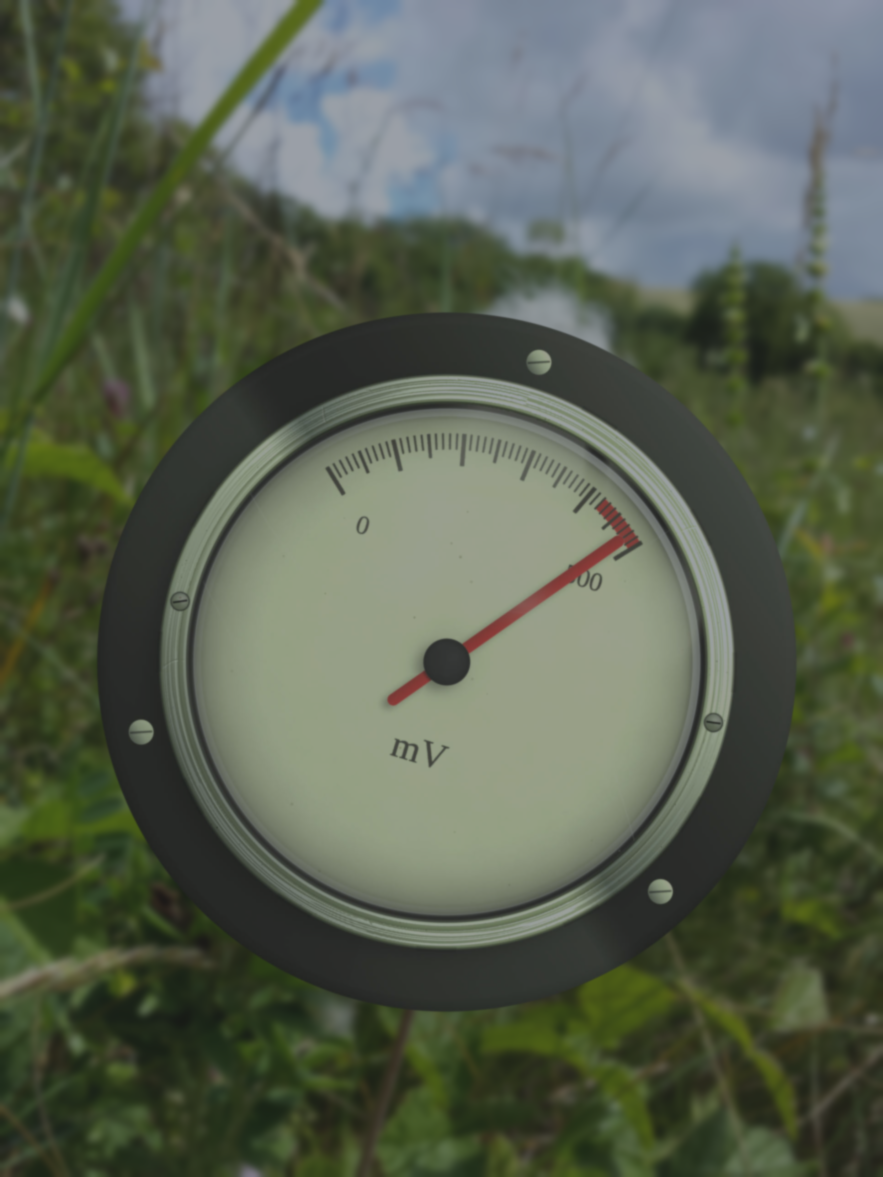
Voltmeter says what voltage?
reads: 480 mV
